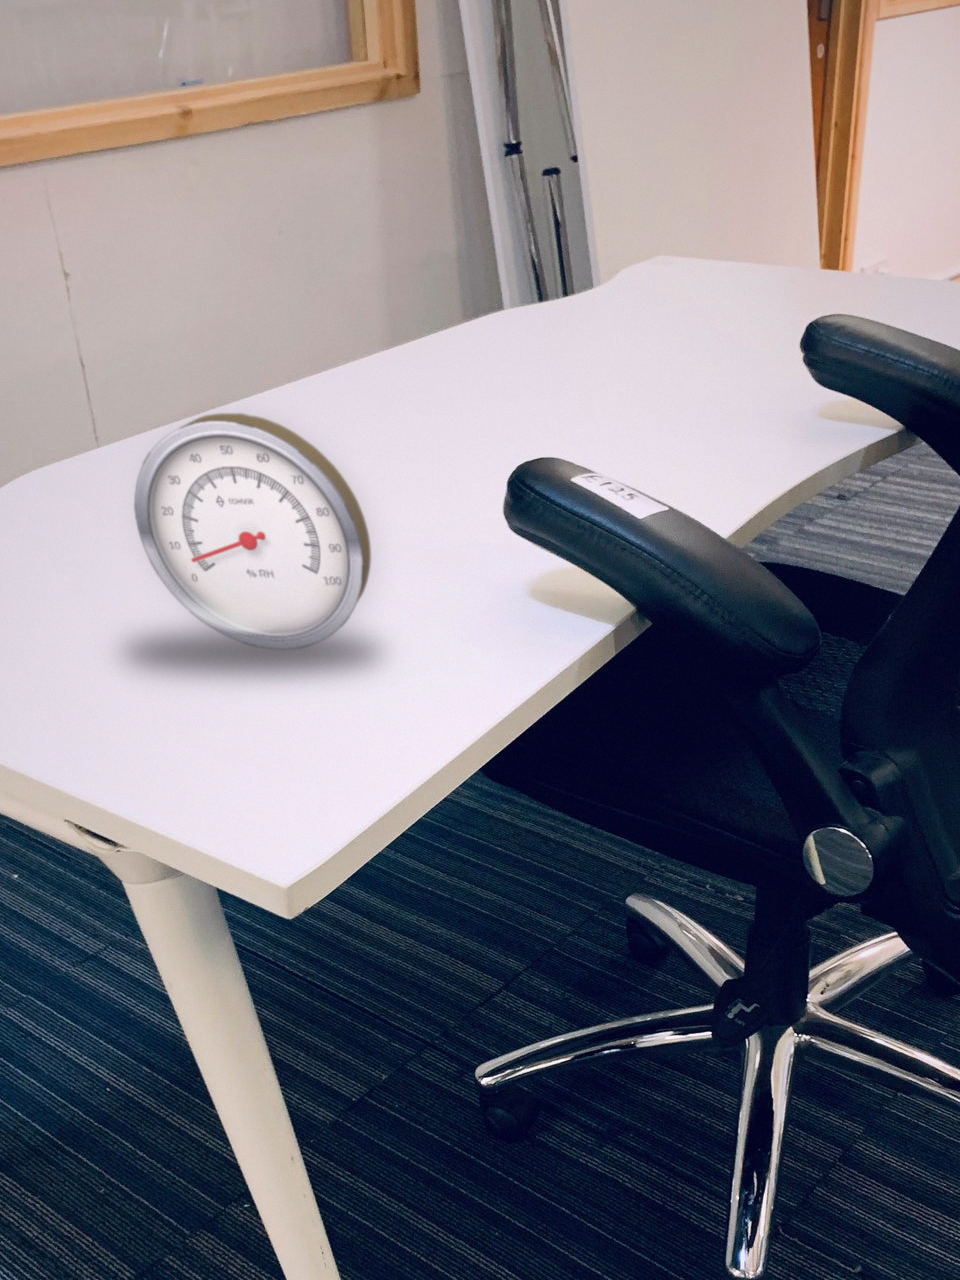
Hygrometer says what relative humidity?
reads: 5 %
